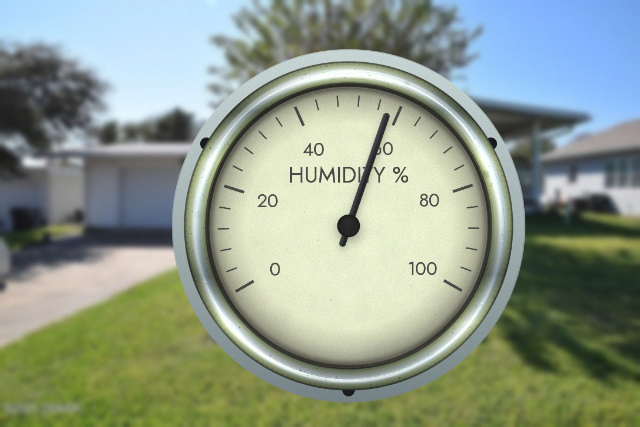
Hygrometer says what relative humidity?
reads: 58 %
